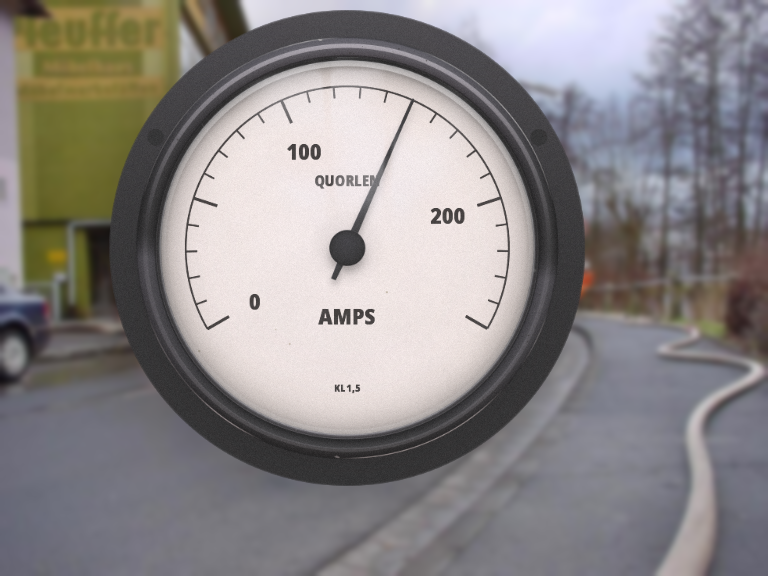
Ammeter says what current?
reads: 150 A
